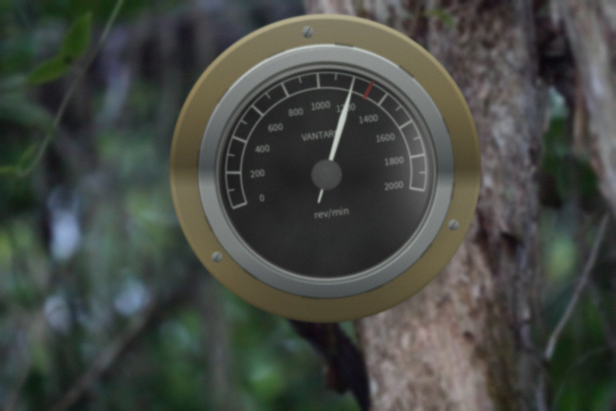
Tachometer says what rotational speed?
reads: 1200 rpm
